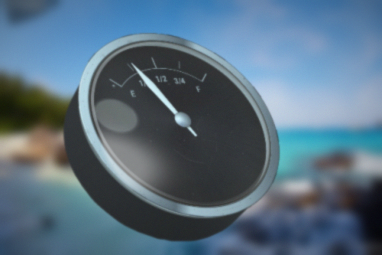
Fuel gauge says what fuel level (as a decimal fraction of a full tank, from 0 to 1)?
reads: 0.25
